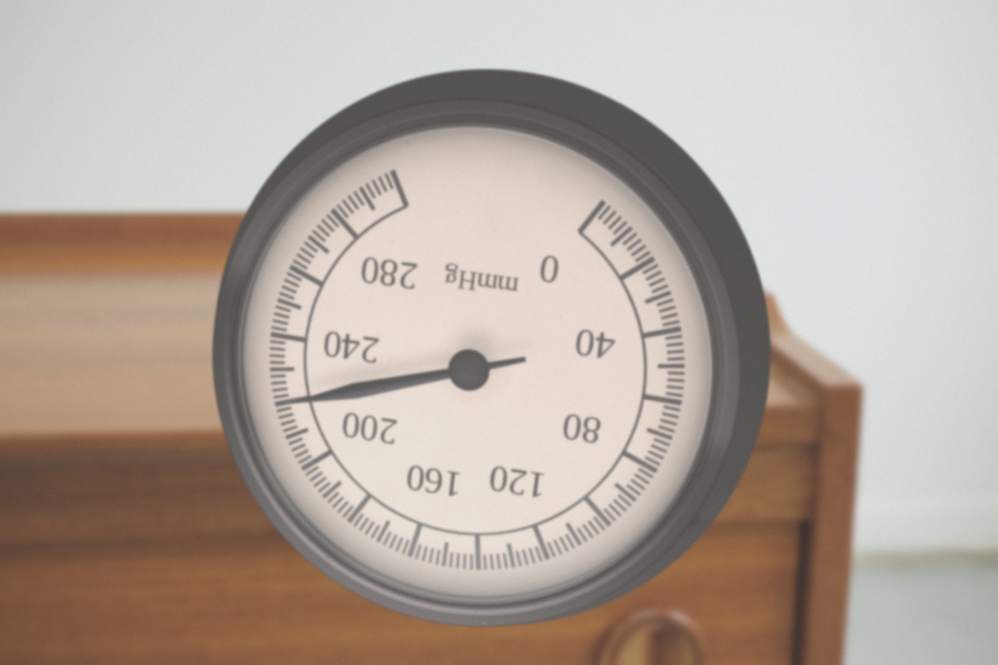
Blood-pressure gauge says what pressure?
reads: 220 mmHg
